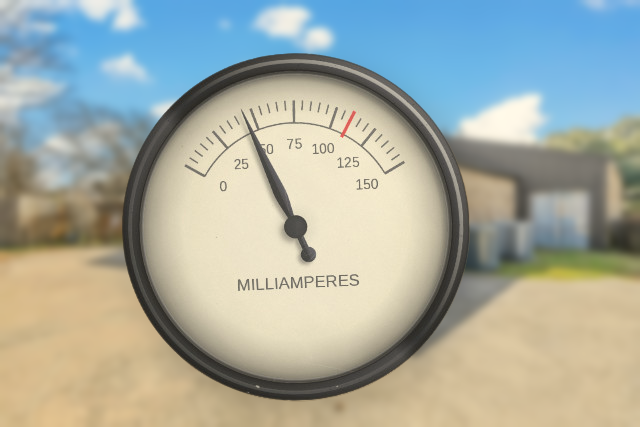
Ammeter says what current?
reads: 45 mA
